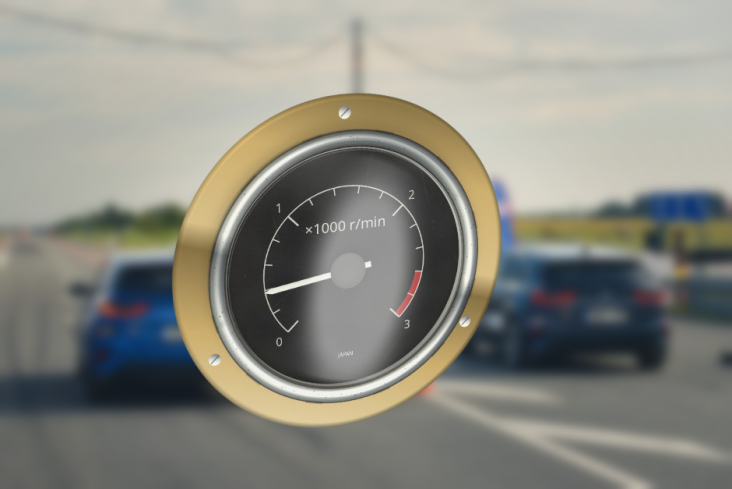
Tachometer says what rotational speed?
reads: 400 rpm
